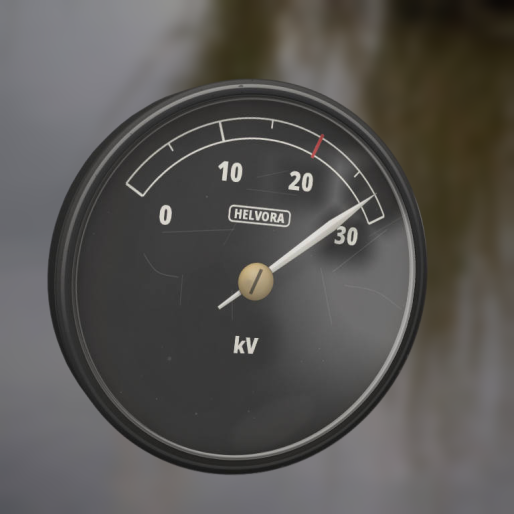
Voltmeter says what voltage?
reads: 27.5 kV
